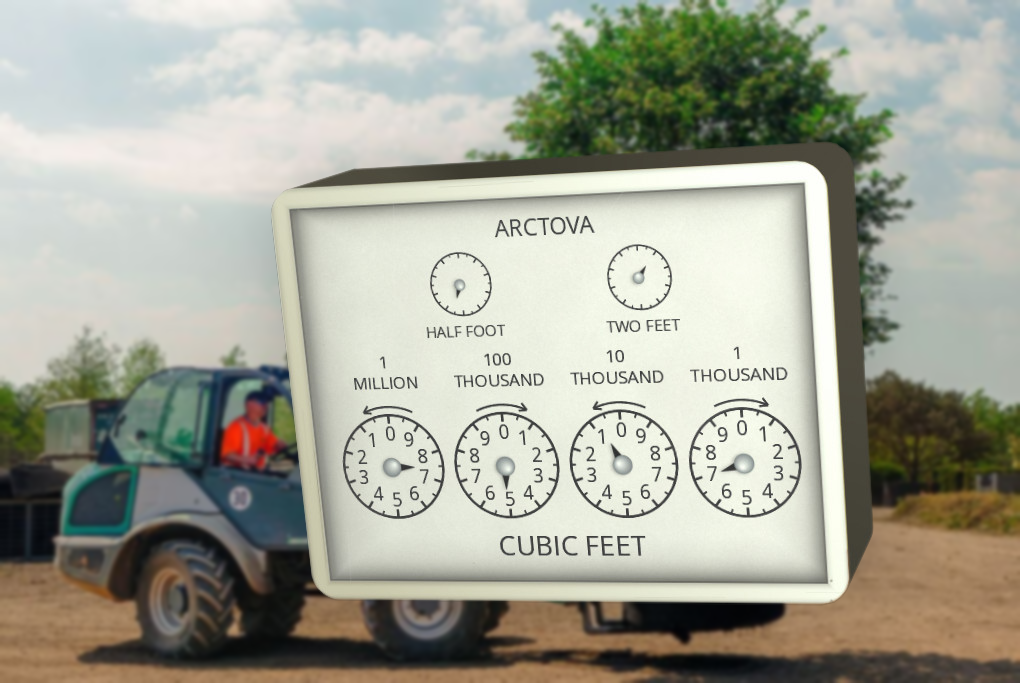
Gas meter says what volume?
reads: 750700 ft³
